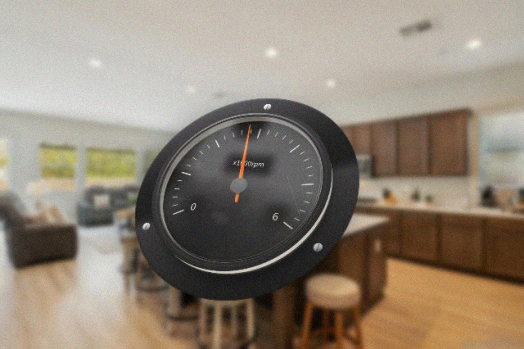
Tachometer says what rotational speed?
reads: 2800 rpm
